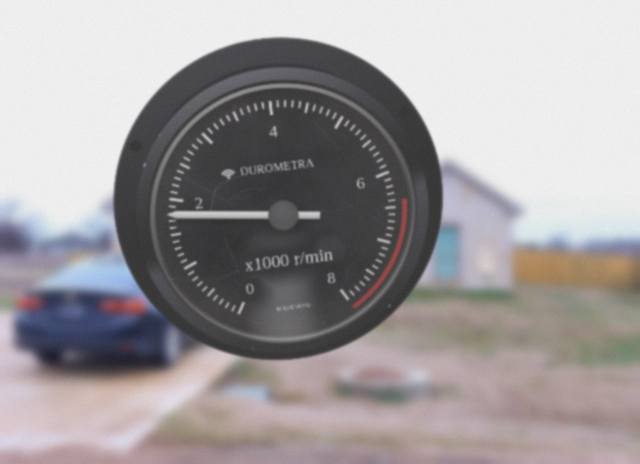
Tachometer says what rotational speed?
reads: 1800 rpm
